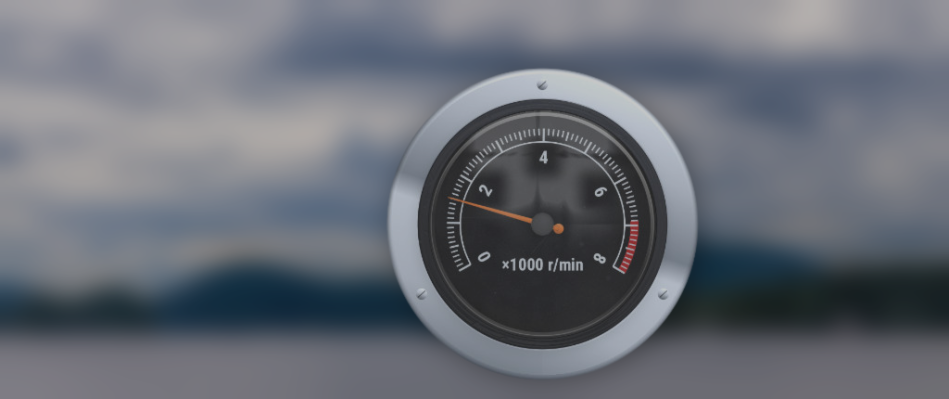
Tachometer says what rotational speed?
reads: 1500 rpm
